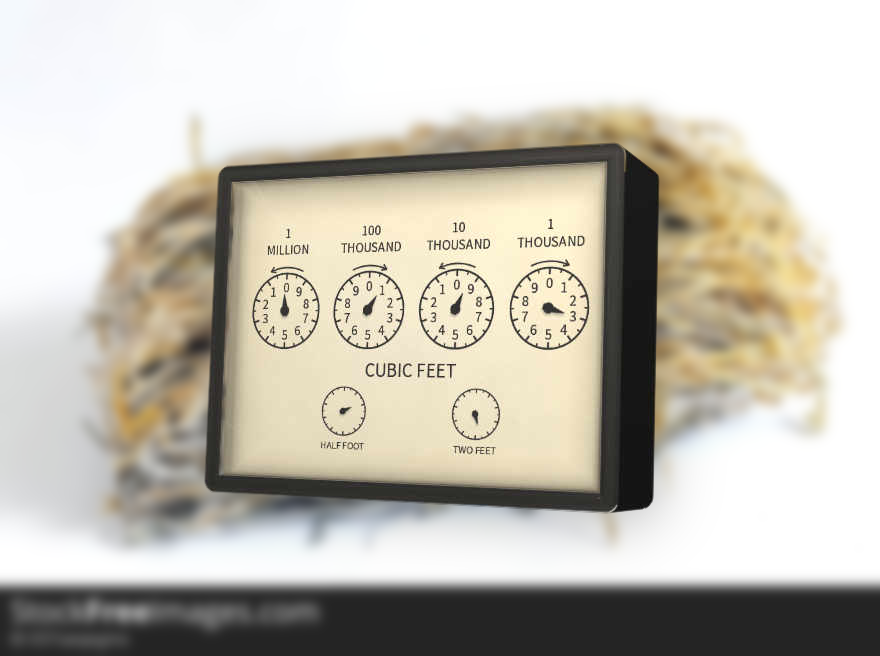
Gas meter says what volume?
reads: 9300 ft³
